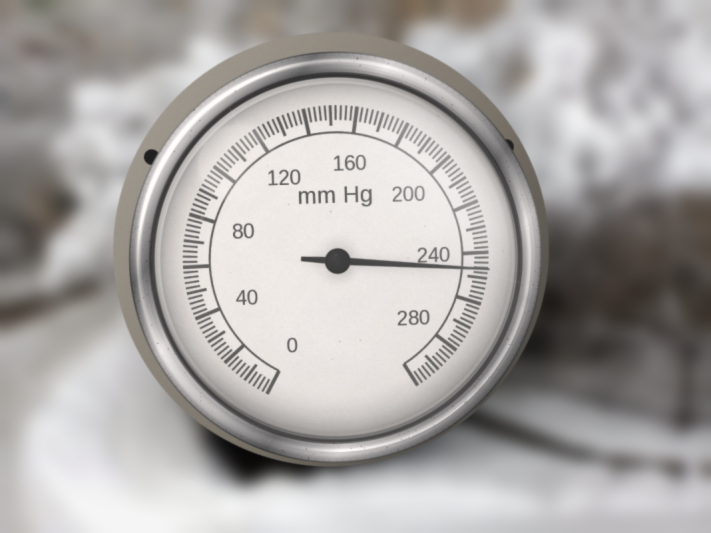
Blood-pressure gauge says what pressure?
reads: 246 mmHg
